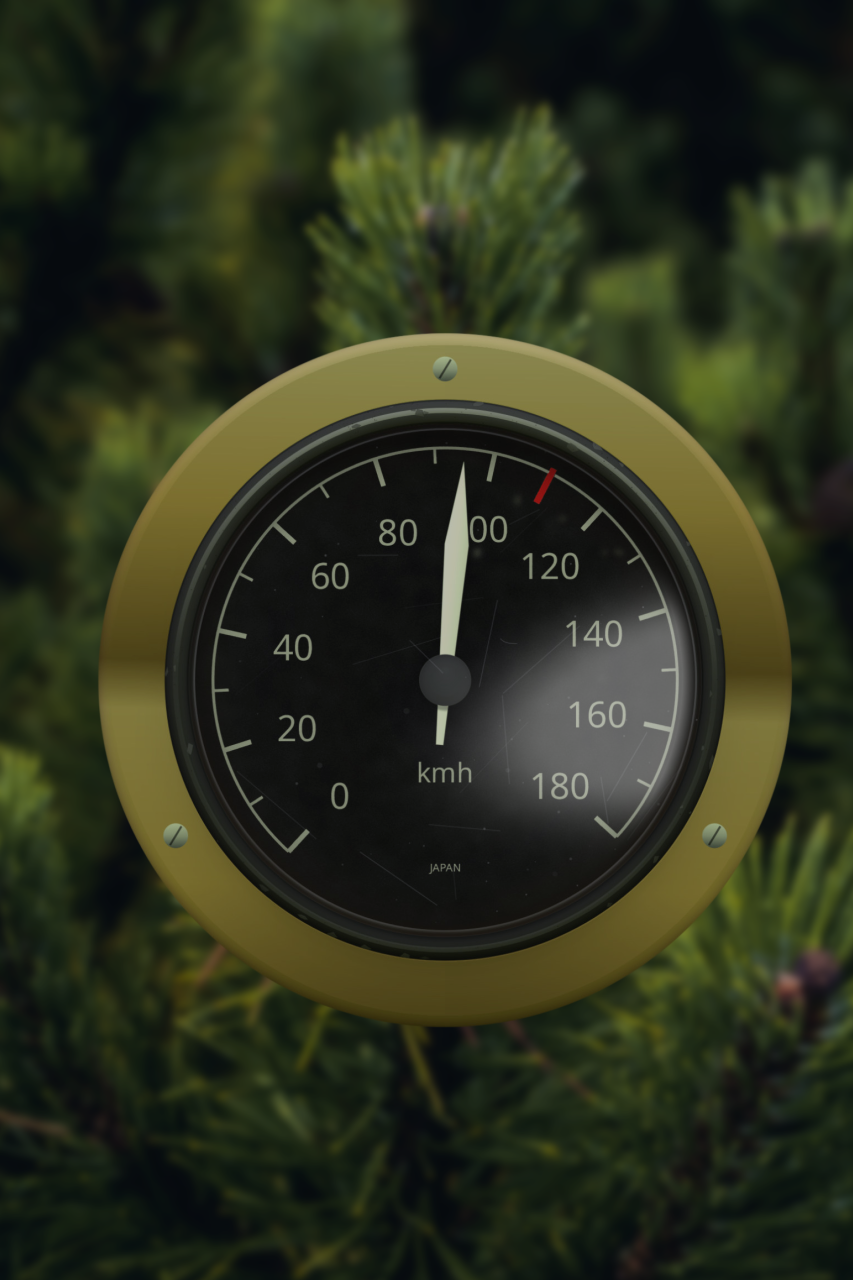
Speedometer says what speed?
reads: 95 km/h
